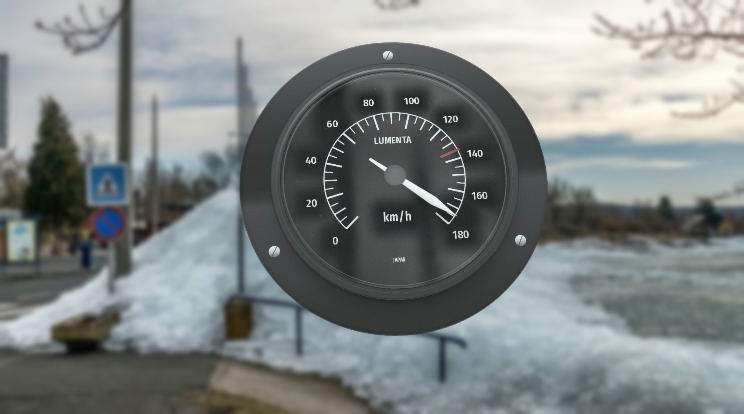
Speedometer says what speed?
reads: 175 km/h
